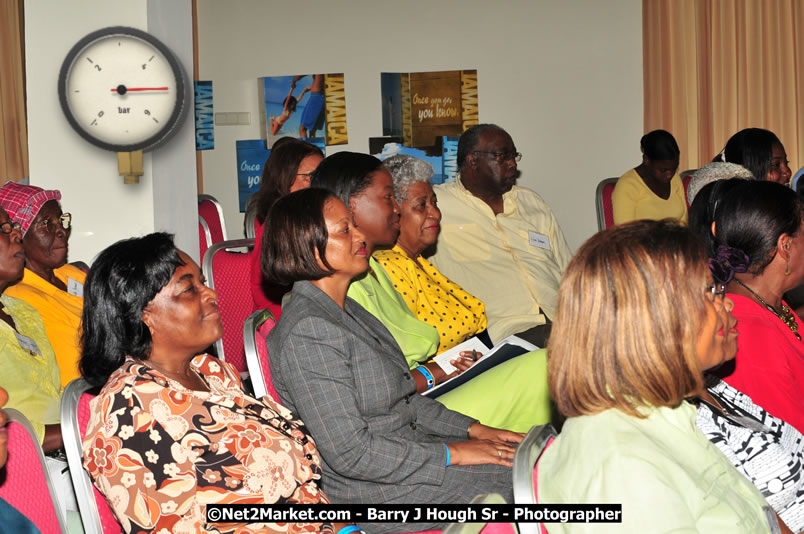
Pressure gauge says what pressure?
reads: 5 bar
